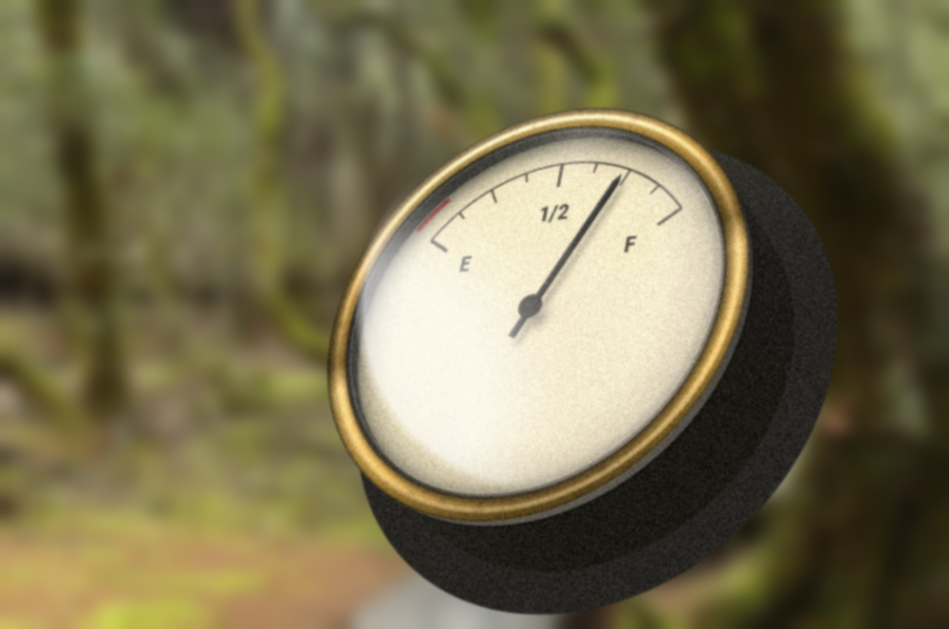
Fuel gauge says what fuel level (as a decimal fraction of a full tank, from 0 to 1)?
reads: 0.75
